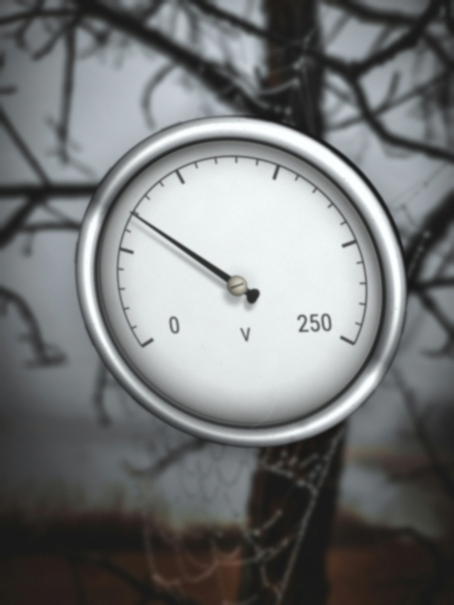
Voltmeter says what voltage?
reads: 70 V
